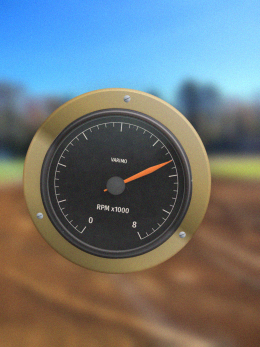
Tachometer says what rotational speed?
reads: 5600 rpm
